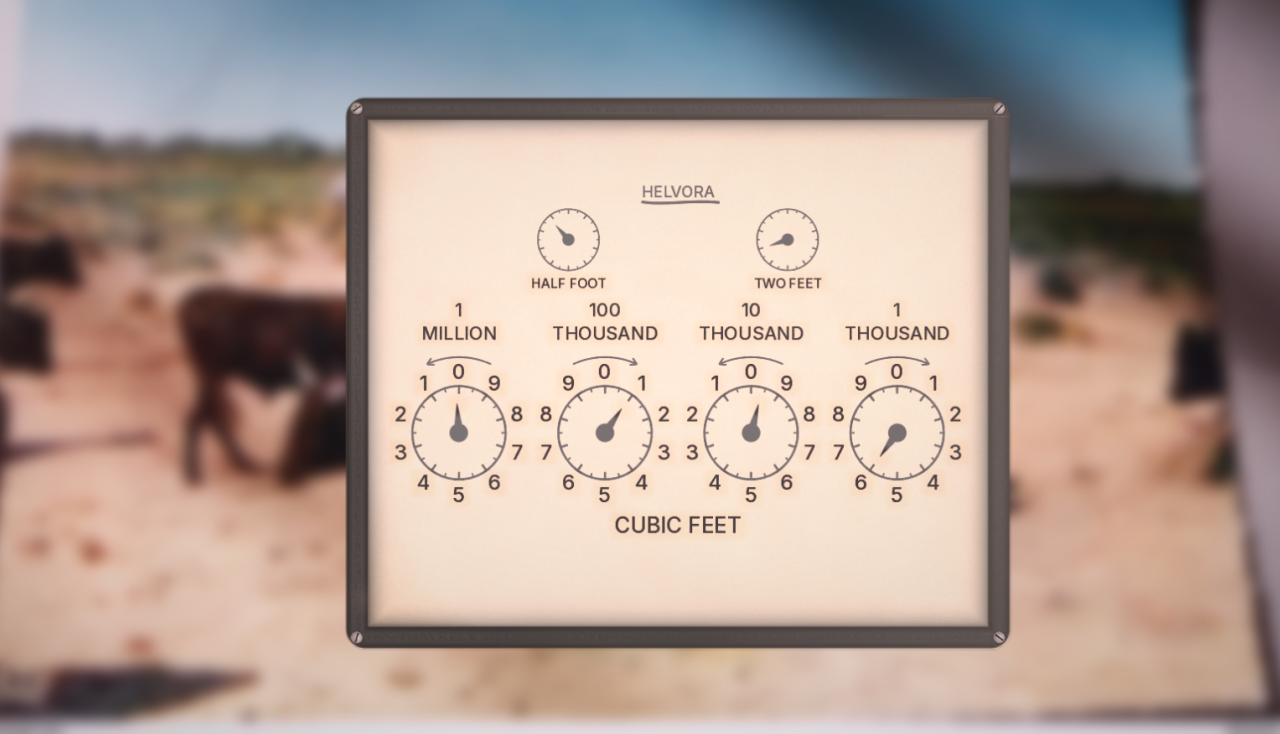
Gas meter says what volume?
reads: 9600 ft³
